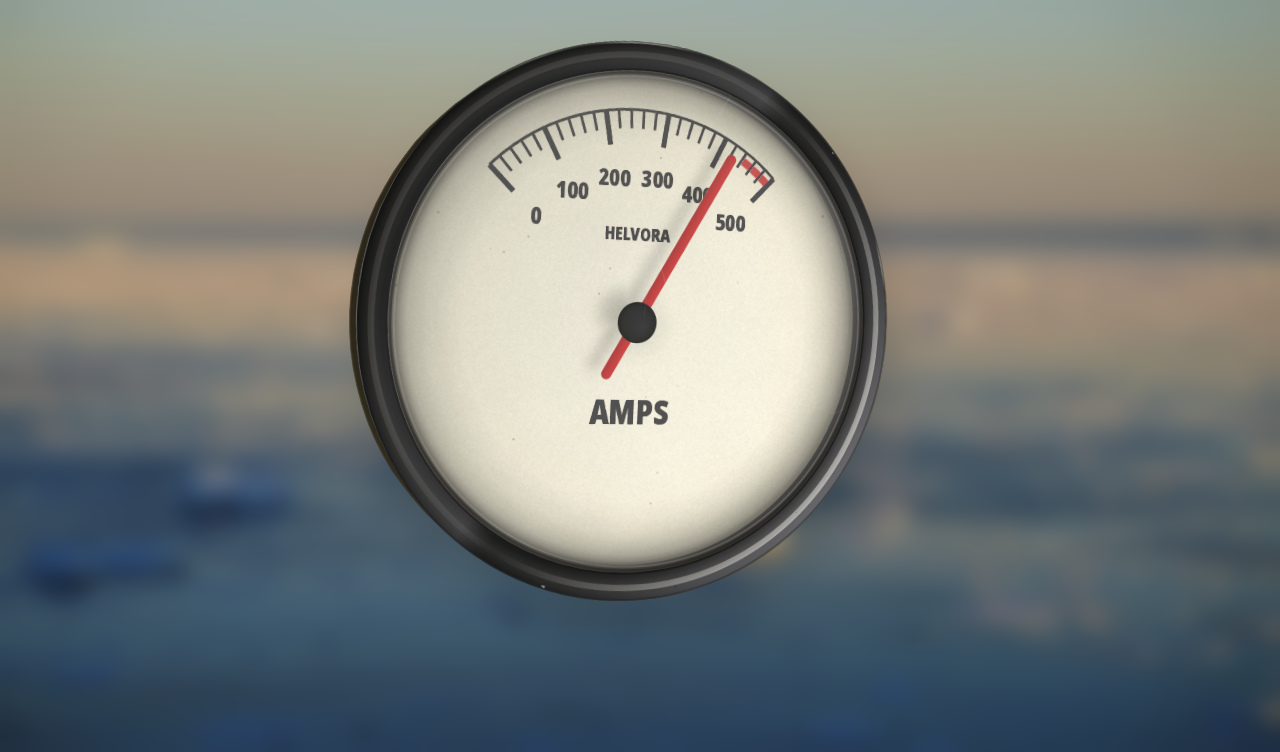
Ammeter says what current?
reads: 420 A
